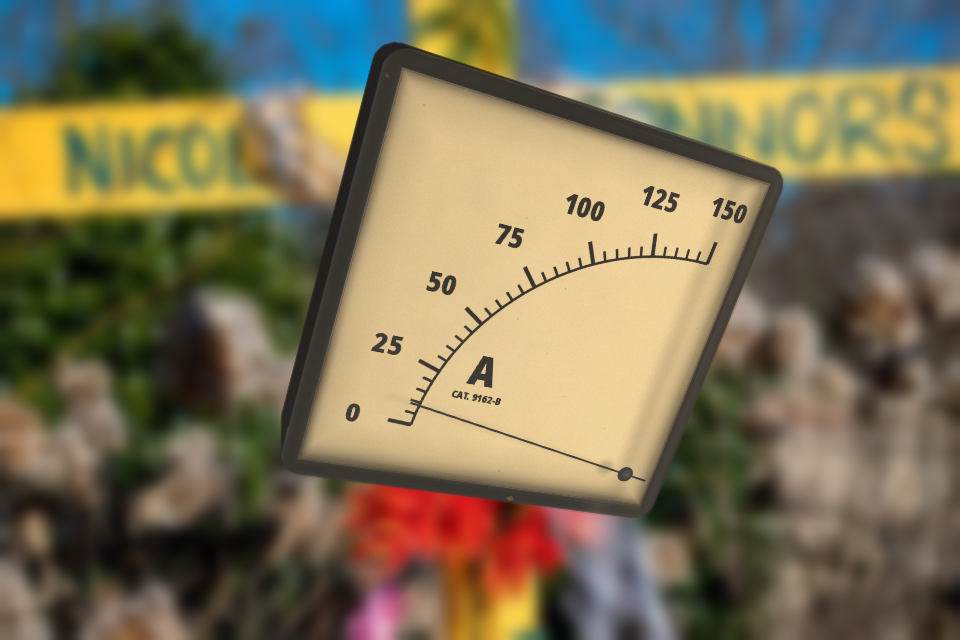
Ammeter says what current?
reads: 10 A
